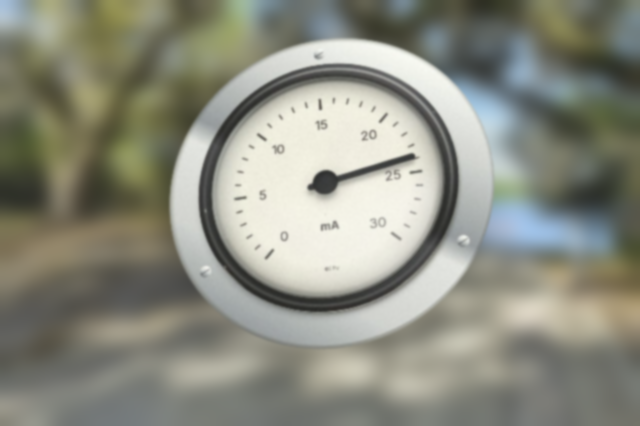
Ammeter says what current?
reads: 24 mA
